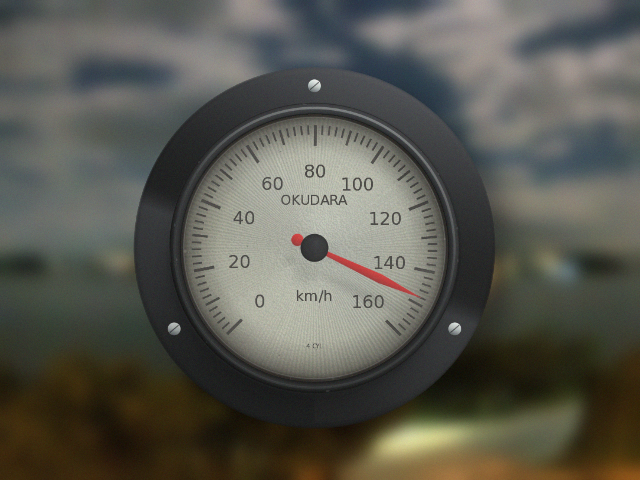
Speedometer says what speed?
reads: 148 km/h
